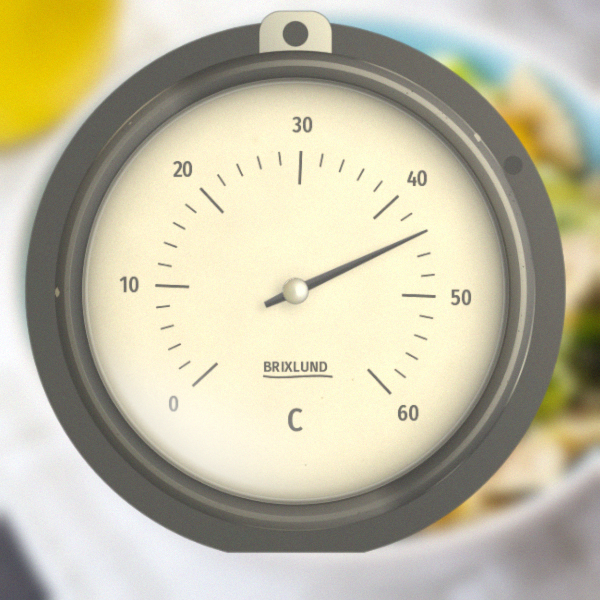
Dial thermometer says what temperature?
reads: 44 °C
